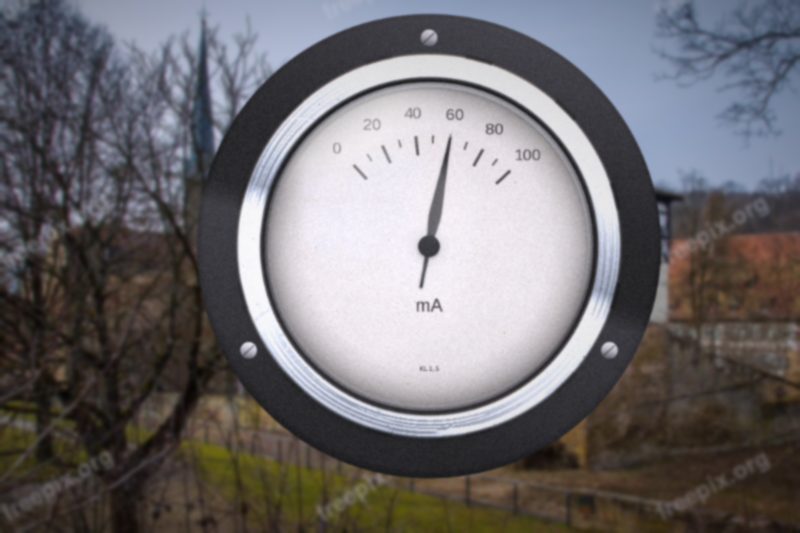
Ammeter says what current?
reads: 60 mA
